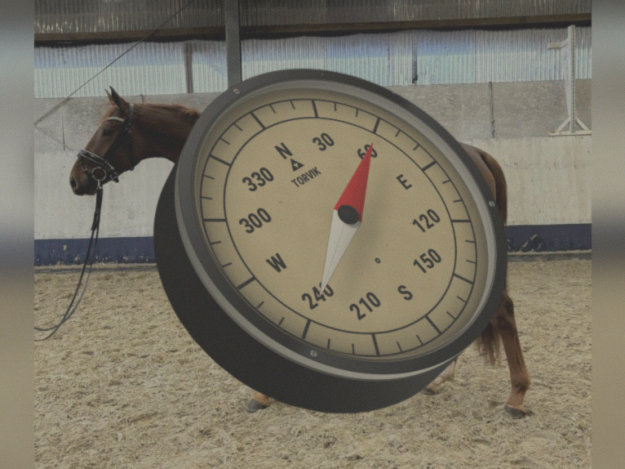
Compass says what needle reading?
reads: 60 °
